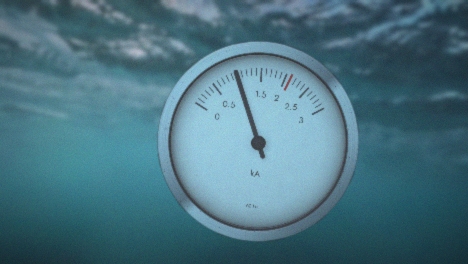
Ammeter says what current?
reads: 1 kA
